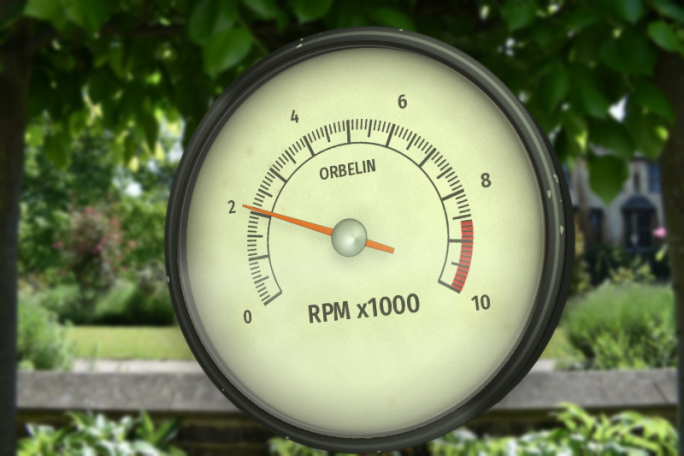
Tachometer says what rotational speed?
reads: 2100 rpm
